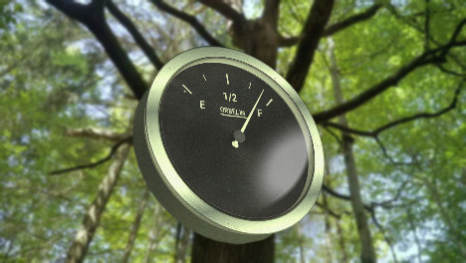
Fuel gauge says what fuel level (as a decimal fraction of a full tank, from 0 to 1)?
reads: 0.875
